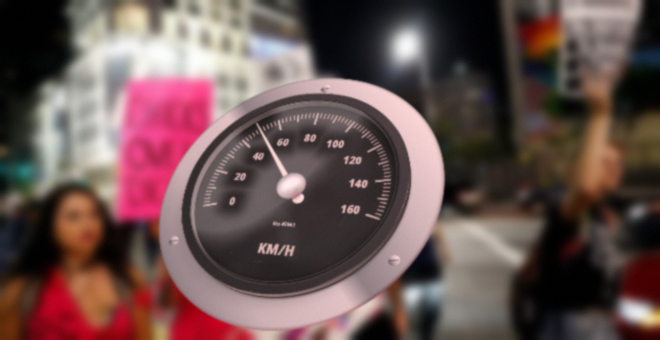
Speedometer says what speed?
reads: 50 km/h
